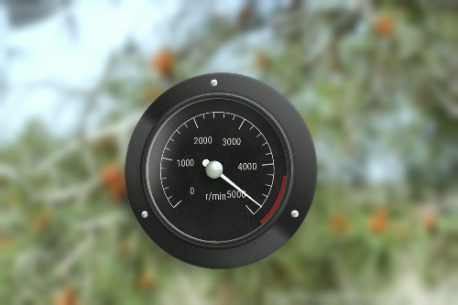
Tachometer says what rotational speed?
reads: 4800 rpm
